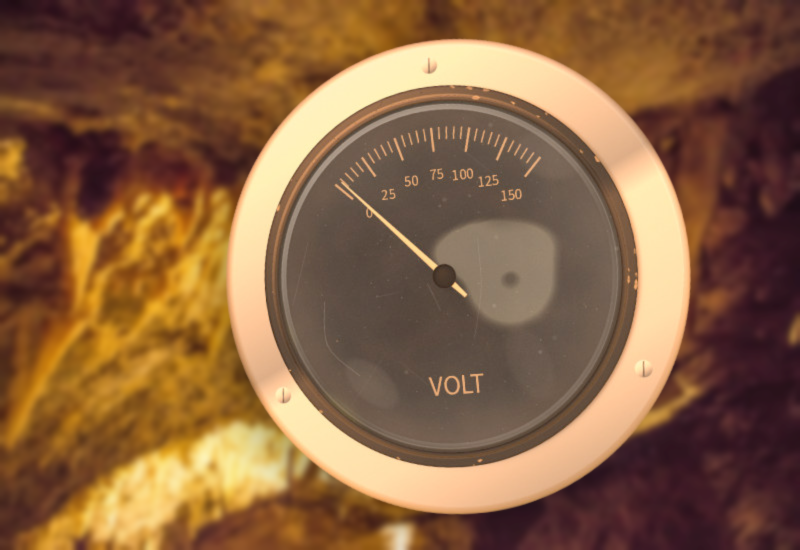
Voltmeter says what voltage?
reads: 5 V
